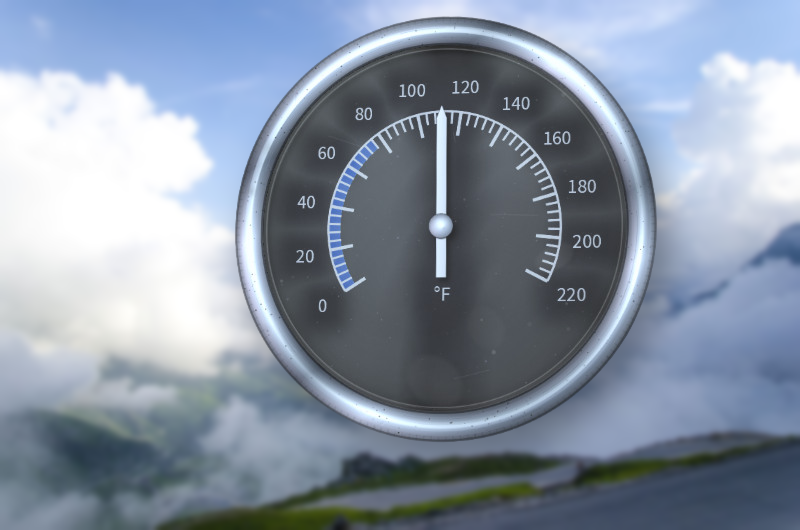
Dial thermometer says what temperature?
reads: 112 °F
